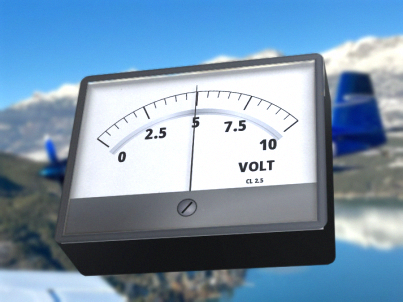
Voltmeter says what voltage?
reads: 5 V
